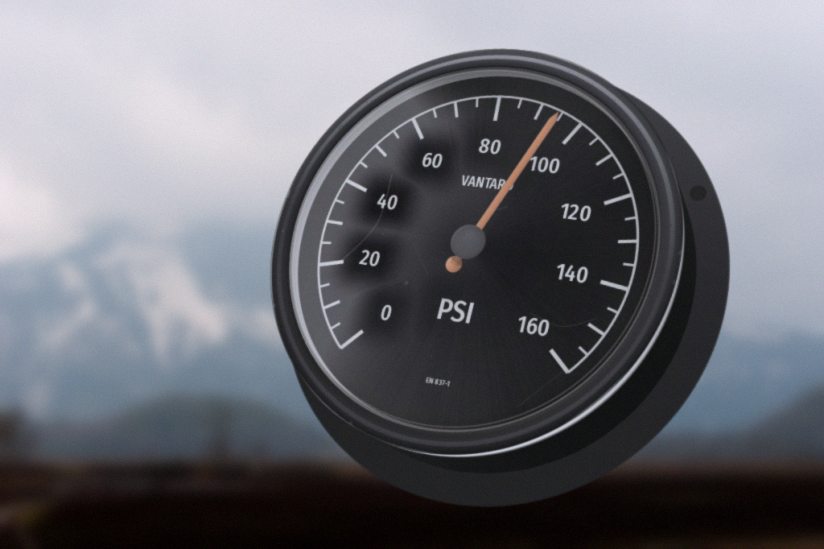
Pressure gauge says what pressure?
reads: 95 psi
